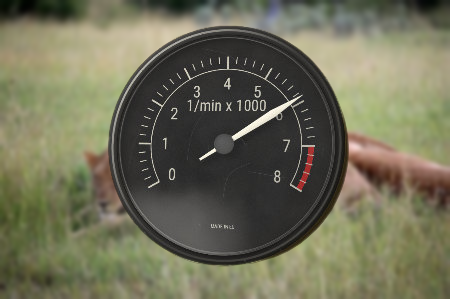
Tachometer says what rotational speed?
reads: 5900 rpm
